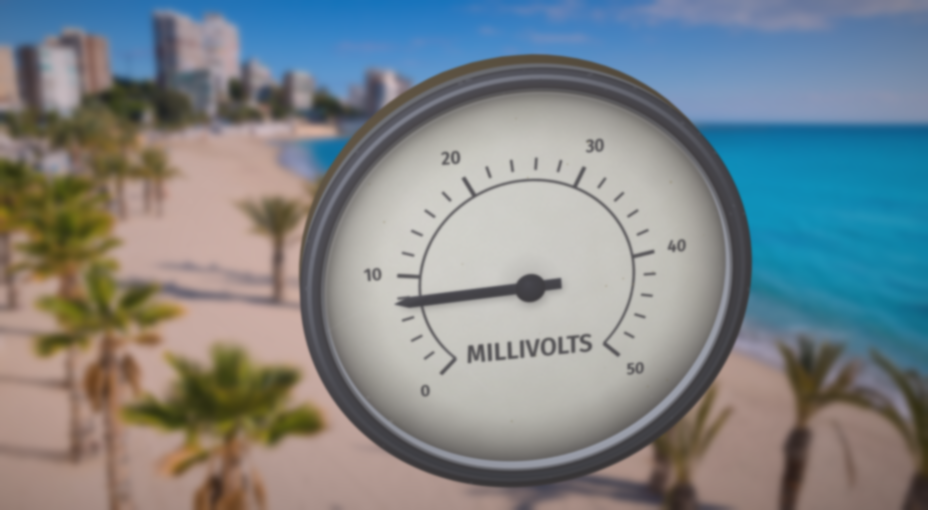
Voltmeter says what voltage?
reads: 8 mV
